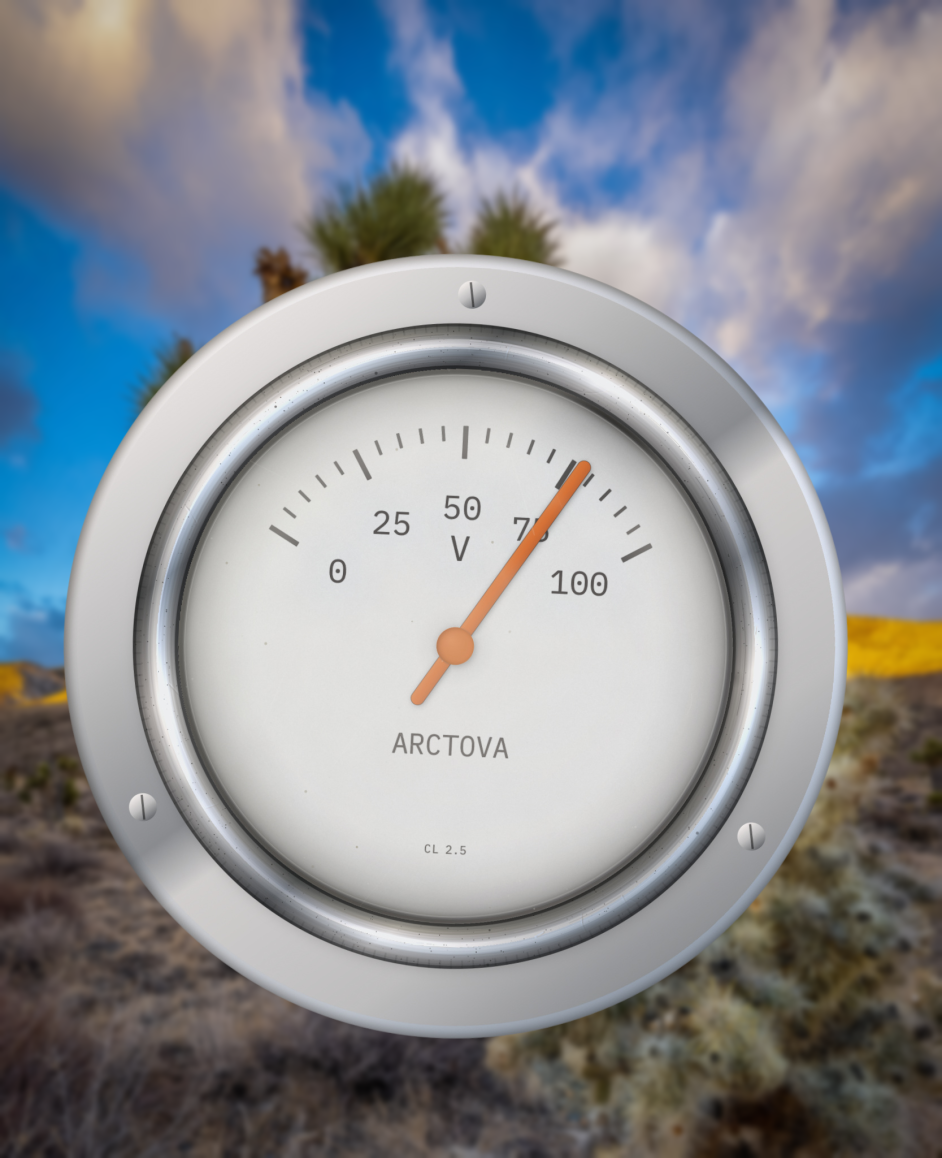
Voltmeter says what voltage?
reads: 77.5 V
